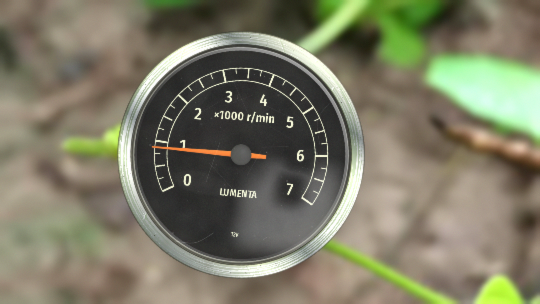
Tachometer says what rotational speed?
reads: 875 rpm
